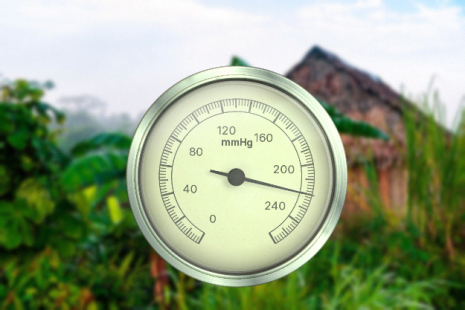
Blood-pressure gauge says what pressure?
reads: 220 mmHg
